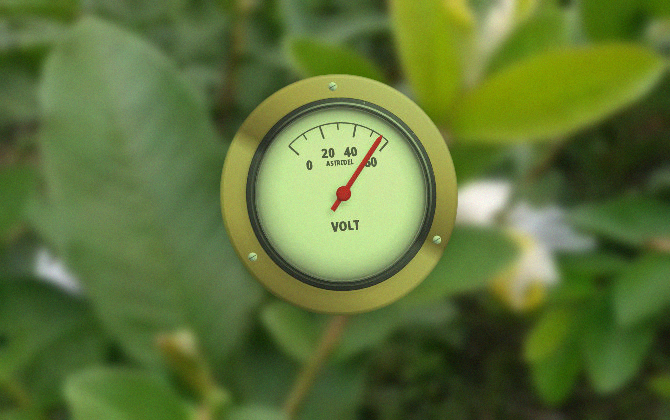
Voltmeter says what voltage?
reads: 55 V
